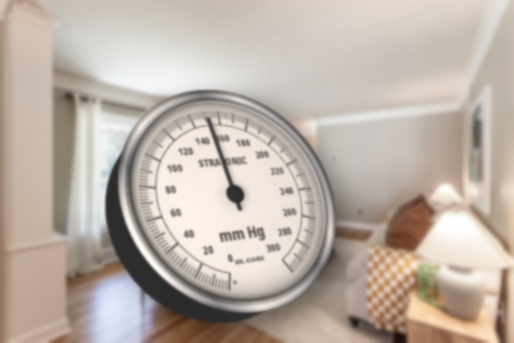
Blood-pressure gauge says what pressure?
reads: 150 mmHg
